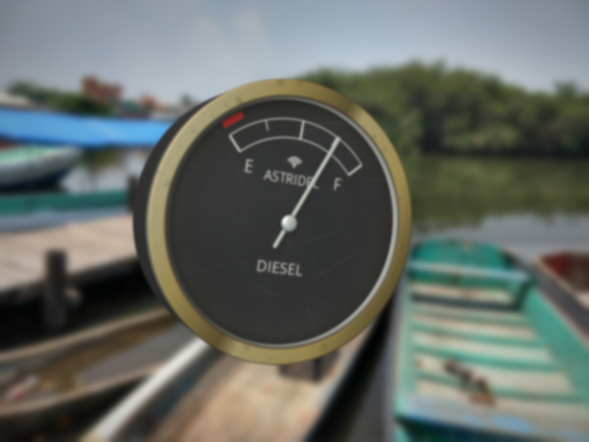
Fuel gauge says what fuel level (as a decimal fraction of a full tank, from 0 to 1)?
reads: 0.75
